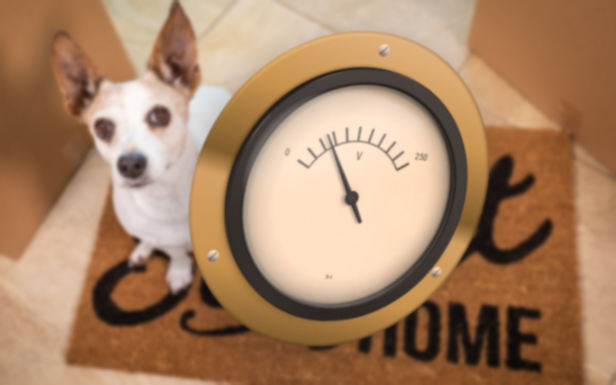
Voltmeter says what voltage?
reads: 62.5 V
